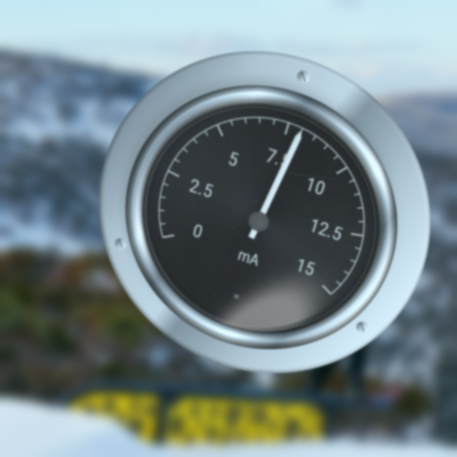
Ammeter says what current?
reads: 8 mA
